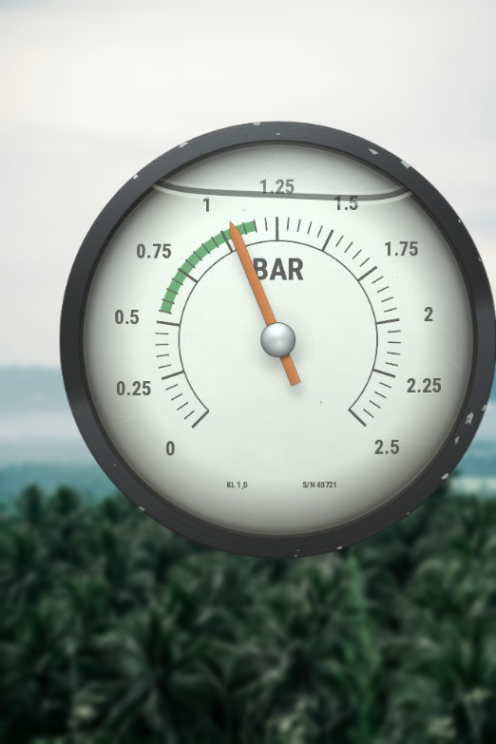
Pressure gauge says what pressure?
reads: 1.05 bar
